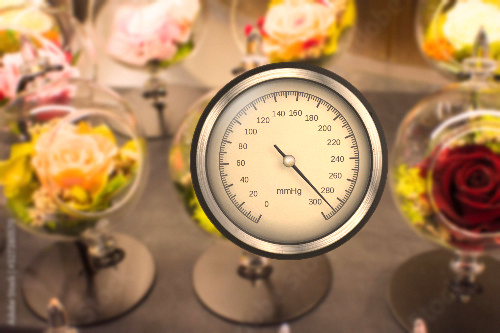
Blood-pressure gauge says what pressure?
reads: 290 mmHg
